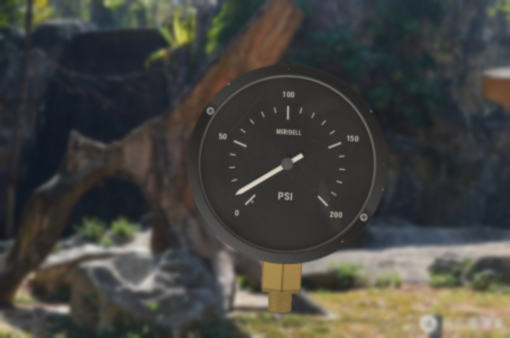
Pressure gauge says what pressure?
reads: 10 psi
